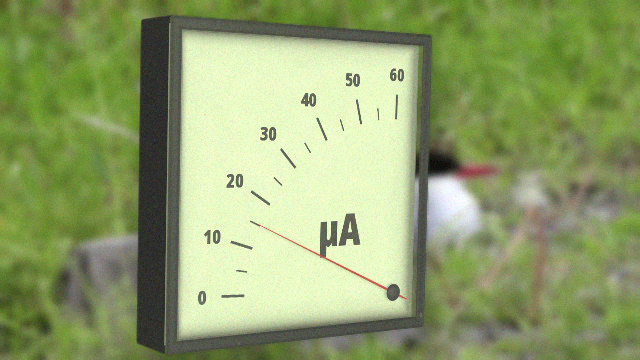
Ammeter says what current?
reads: 15 µA
